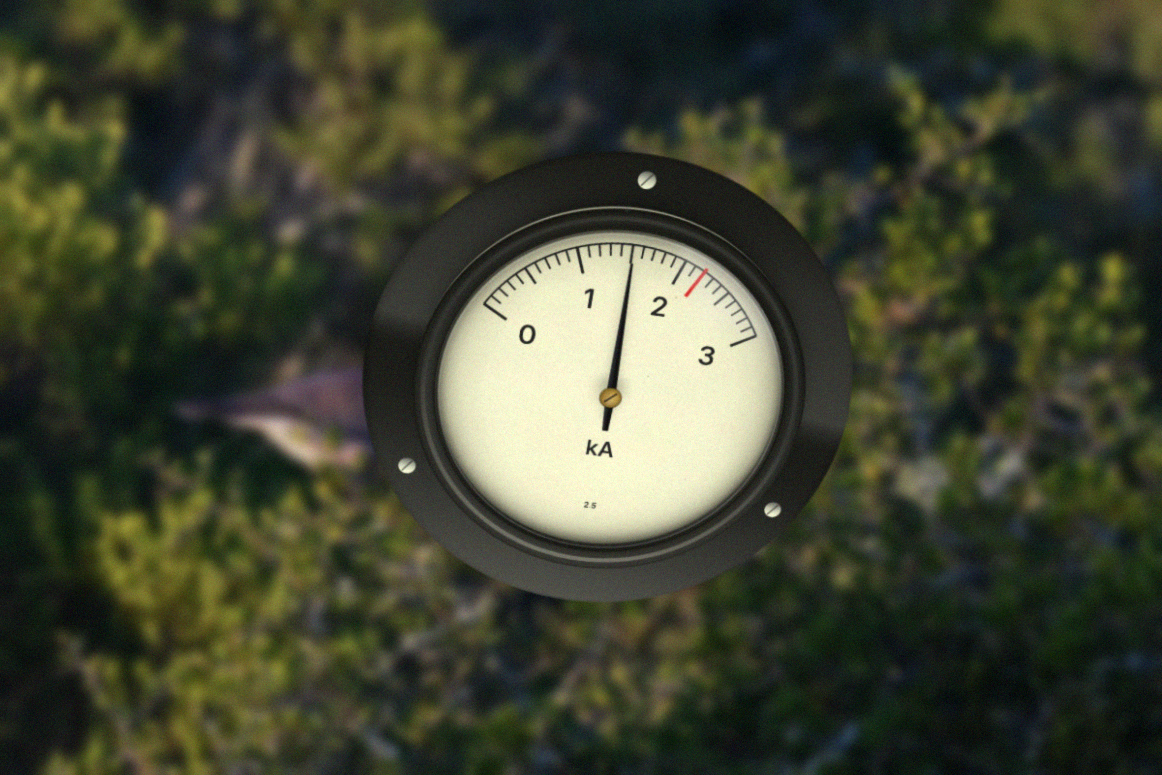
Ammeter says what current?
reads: 1.5 kA
